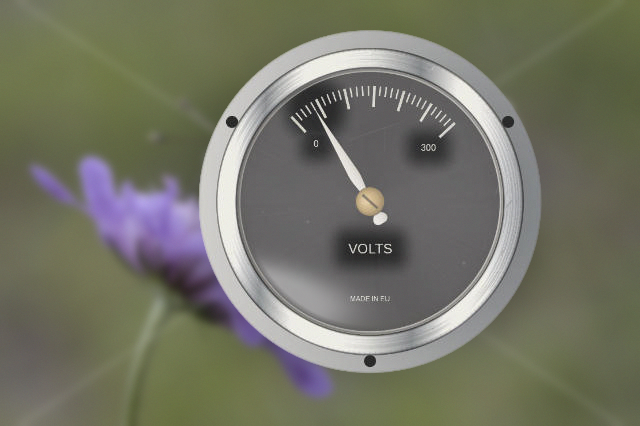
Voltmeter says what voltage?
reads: 40 V
